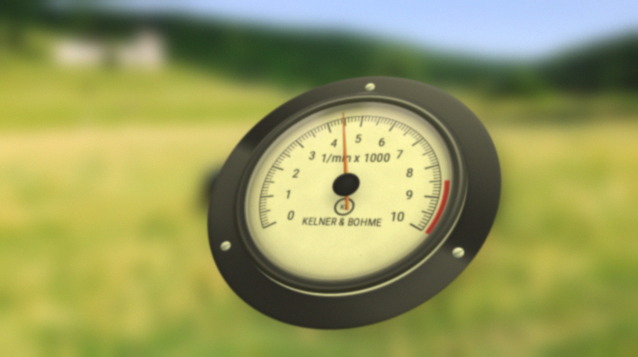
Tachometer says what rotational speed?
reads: 4500 rpm
